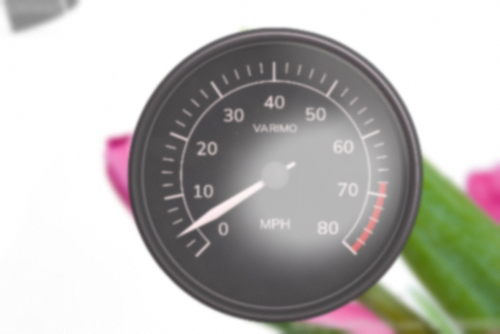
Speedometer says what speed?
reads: 4 mph
